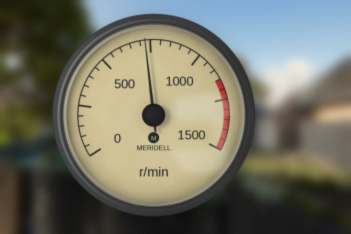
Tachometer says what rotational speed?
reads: 725 rpm
